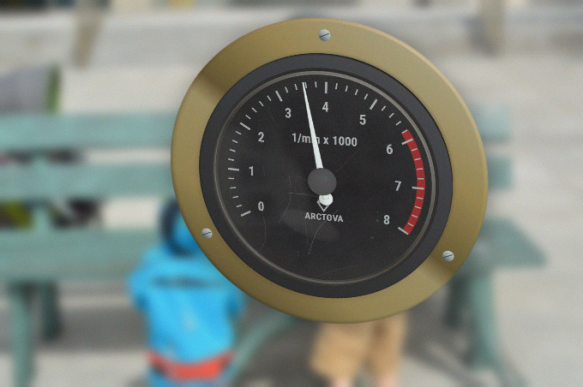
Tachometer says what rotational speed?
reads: 3600 rpm
